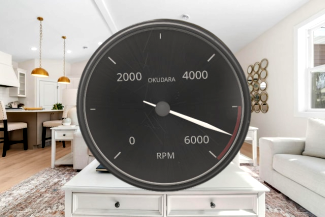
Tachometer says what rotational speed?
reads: 5500 rpm
